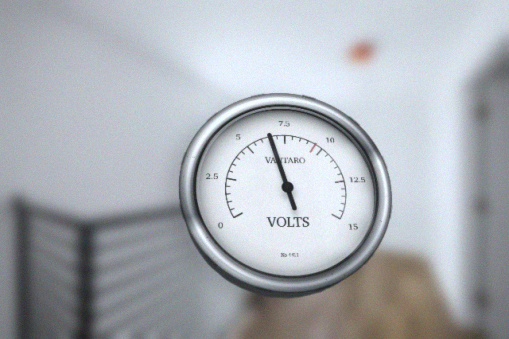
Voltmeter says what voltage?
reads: 6.5 V
